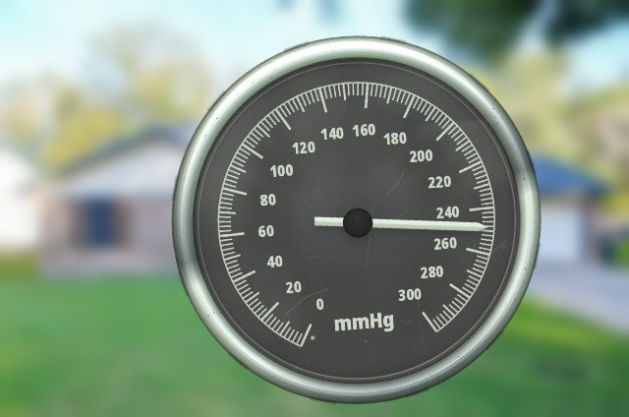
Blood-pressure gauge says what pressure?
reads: 248 mmHg
